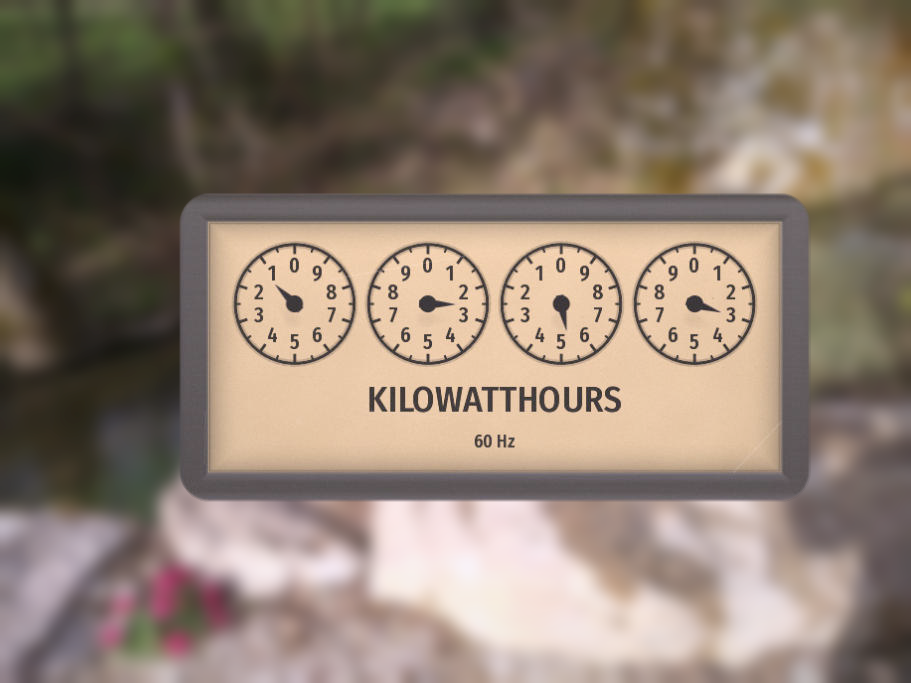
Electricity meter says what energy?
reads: 1253 kWh
